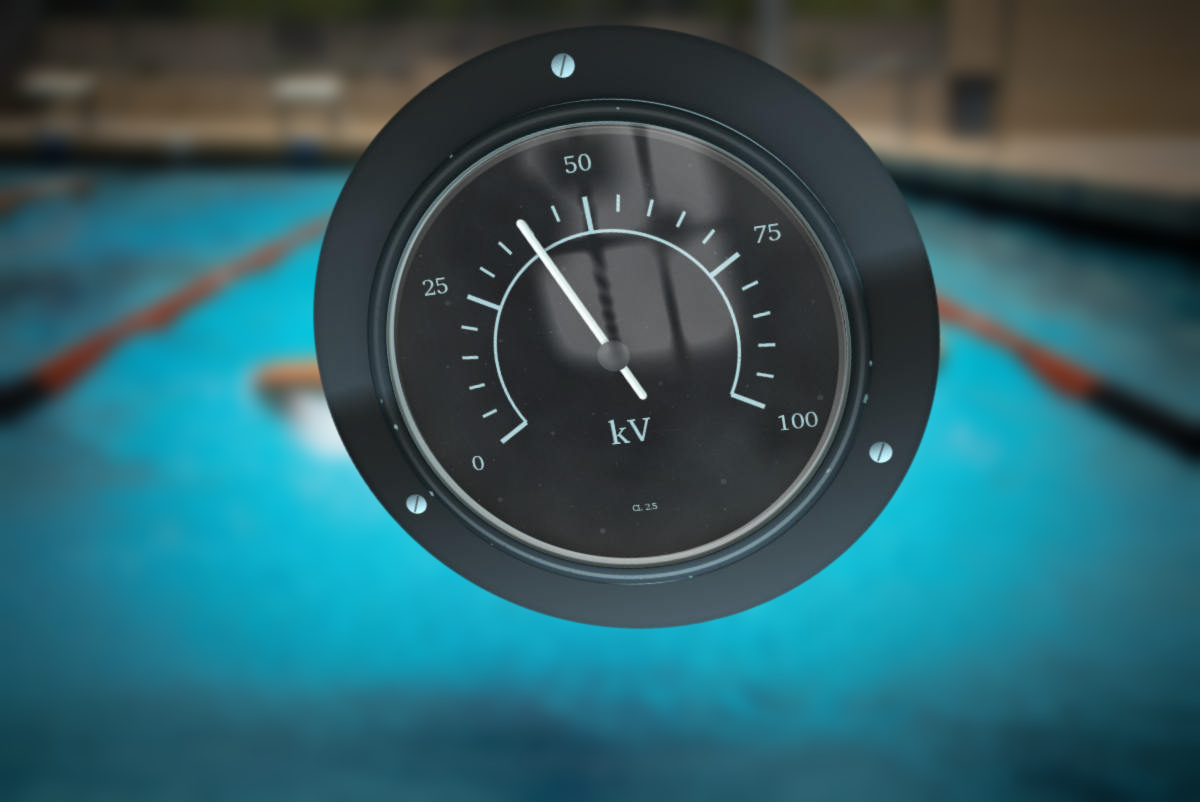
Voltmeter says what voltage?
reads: 40 kV
